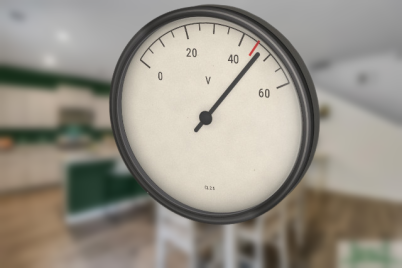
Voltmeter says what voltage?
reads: 47.5 V
